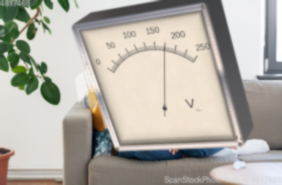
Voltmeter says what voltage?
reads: 175 V
